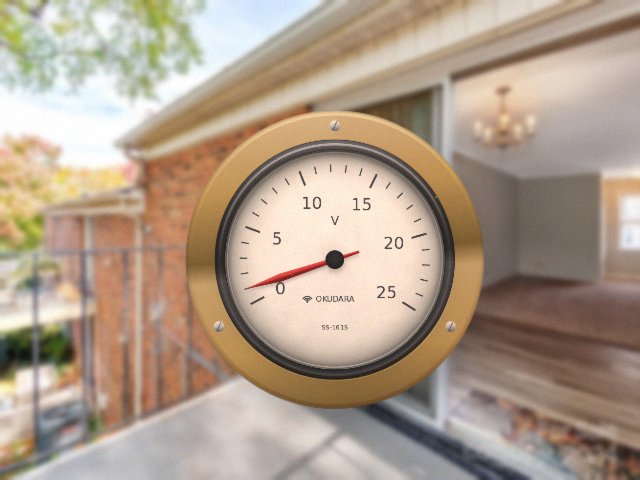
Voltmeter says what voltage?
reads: 1 V
